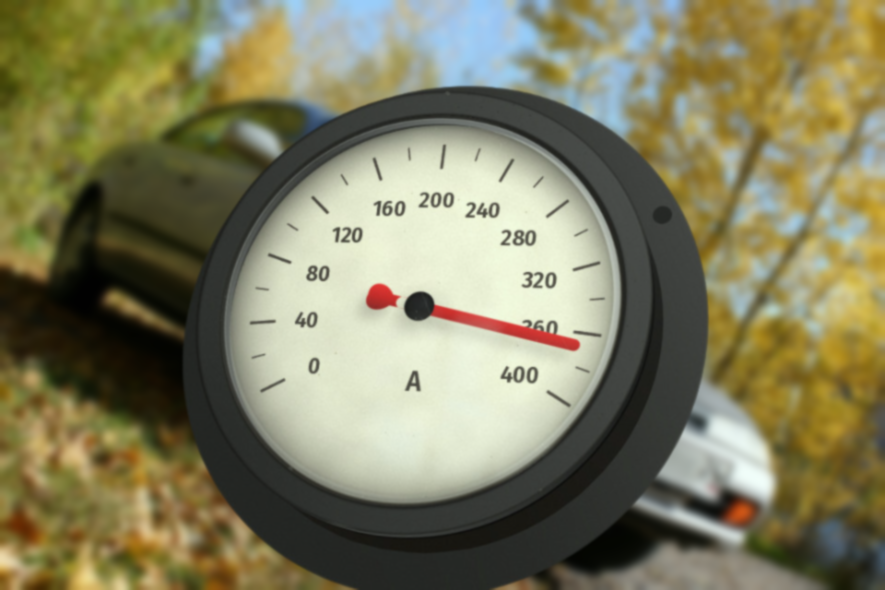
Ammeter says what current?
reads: 370 A
